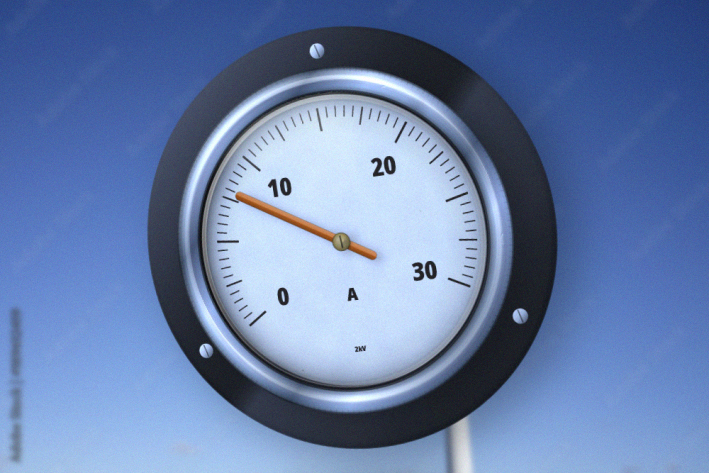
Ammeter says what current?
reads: 8 A
